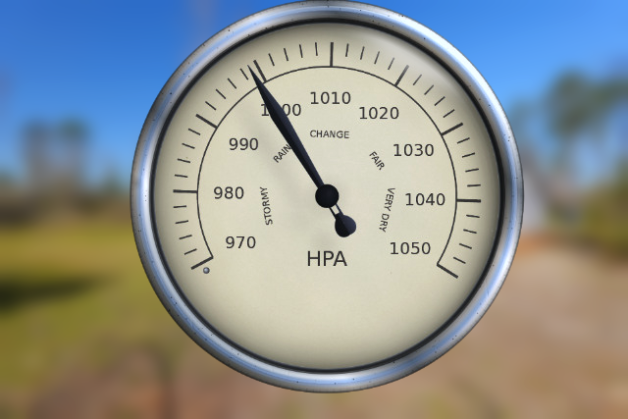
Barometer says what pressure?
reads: 999 hPa
